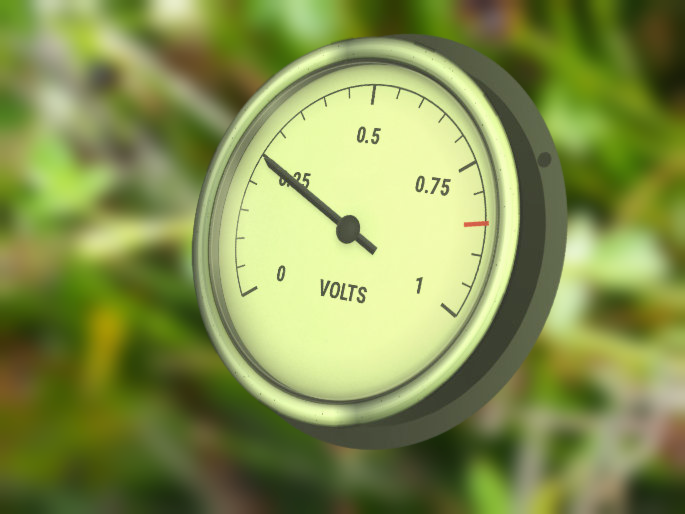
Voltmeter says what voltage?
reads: 0.25 V
